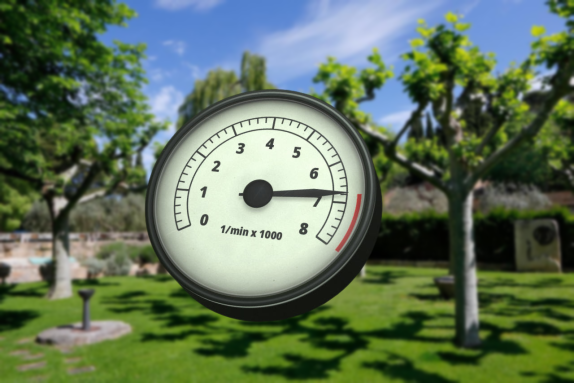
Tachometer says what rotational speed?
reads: 6800 rpm
